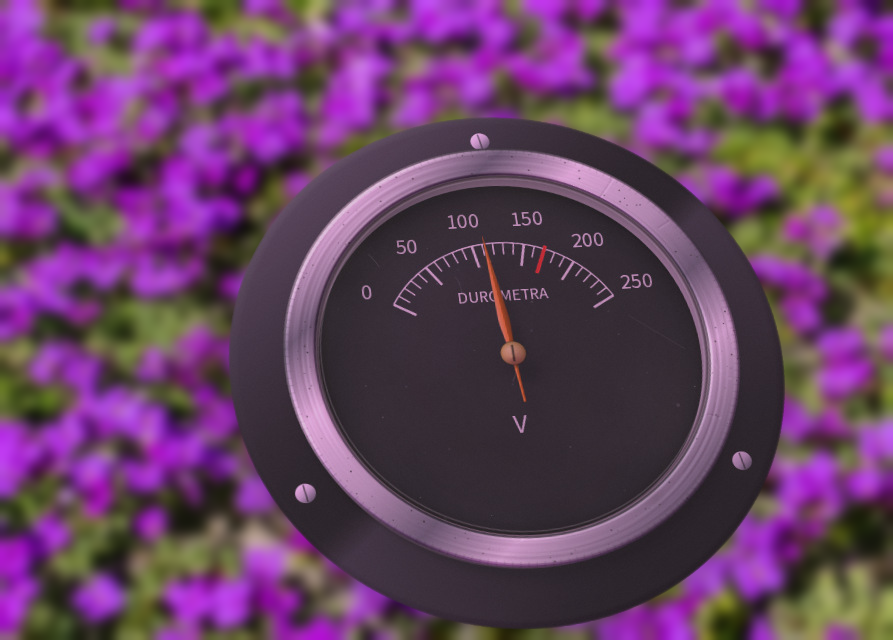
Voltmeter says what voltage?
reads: 110 V
